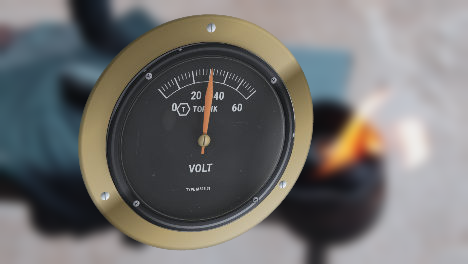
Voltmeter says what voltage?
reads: 30 V
